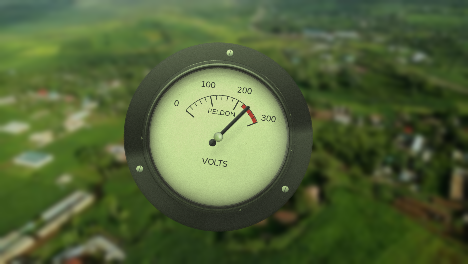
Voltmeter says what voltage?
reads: 240 V
